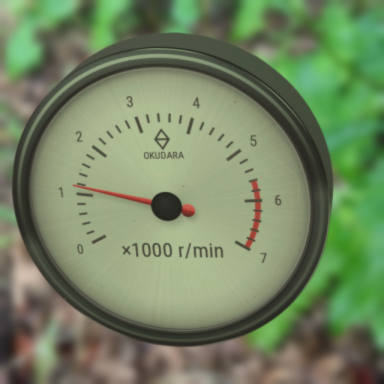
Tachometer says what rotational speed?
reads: 1200 rpm
